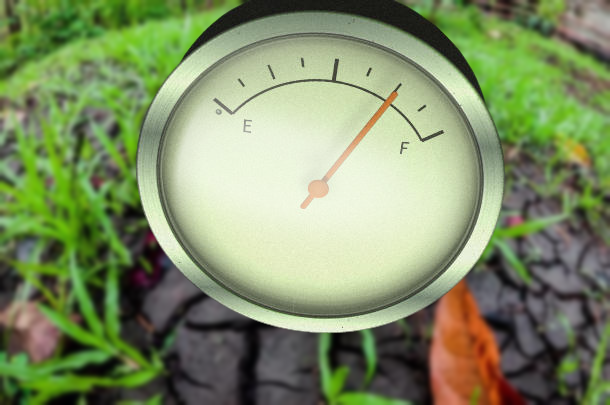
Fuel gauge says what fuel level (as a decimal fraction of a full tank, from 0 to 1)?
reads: 0.75
